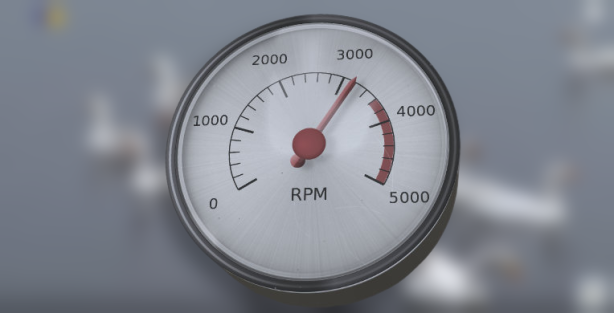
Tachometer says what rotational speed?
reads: 3200 rpm
